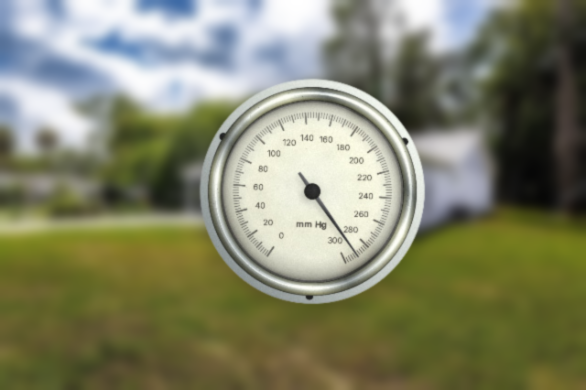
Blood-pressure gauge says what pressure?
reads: 290 mmHg
